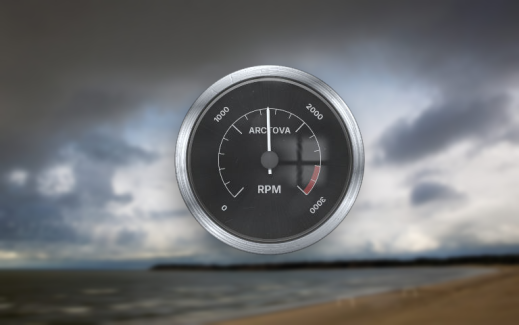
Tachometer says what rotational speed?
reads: 1500 rpm
